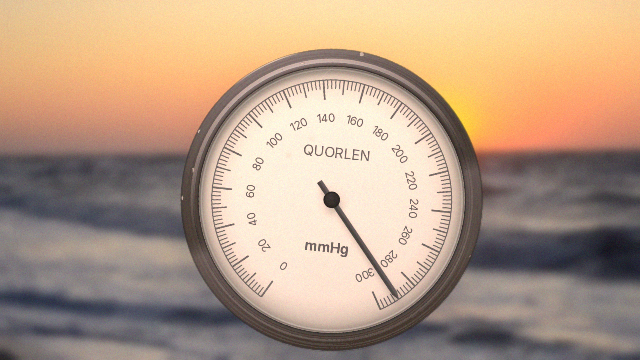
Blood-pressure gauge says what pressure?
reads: 290 mmHg
